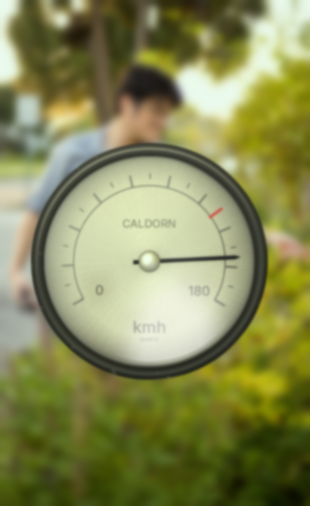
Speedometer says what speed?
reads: 155 km/h
